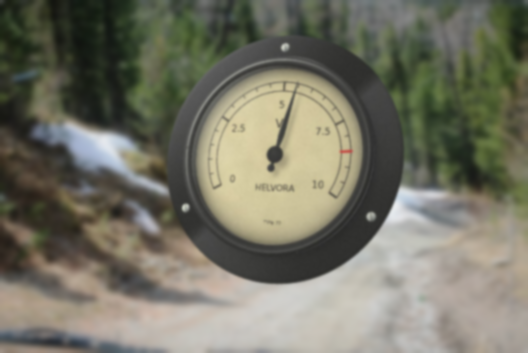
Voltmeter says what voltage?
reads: 5.5 V
